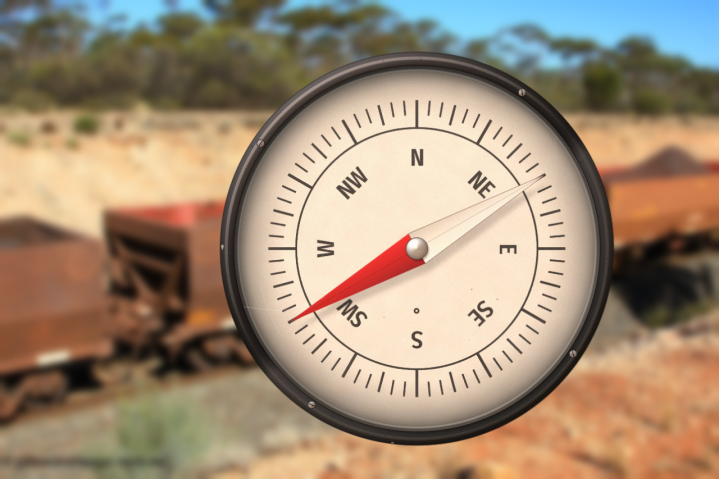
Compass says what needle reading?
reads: 240 °
